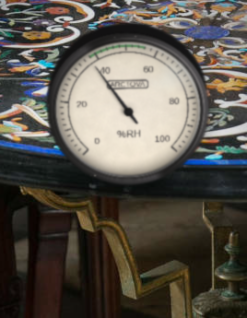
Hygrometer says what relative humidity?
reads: 38 %
